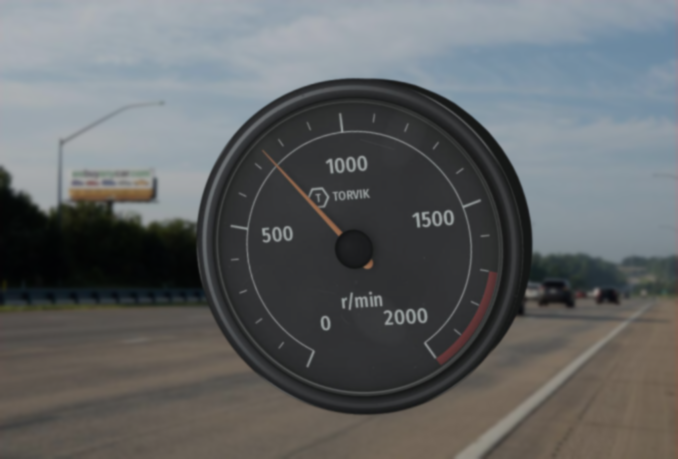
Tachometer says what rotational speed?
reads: 750 rpm
